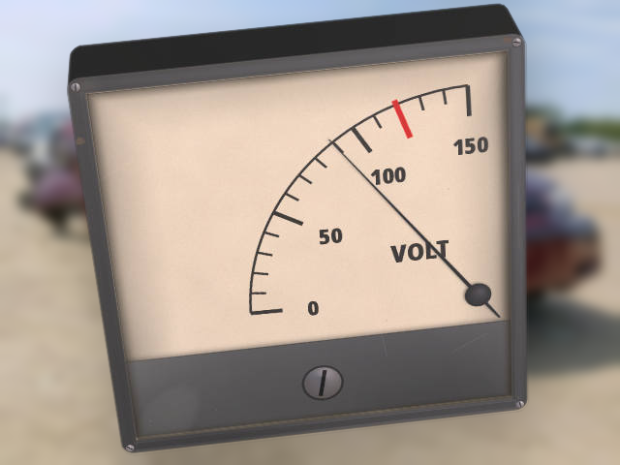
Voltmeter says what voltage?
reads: 90 V
